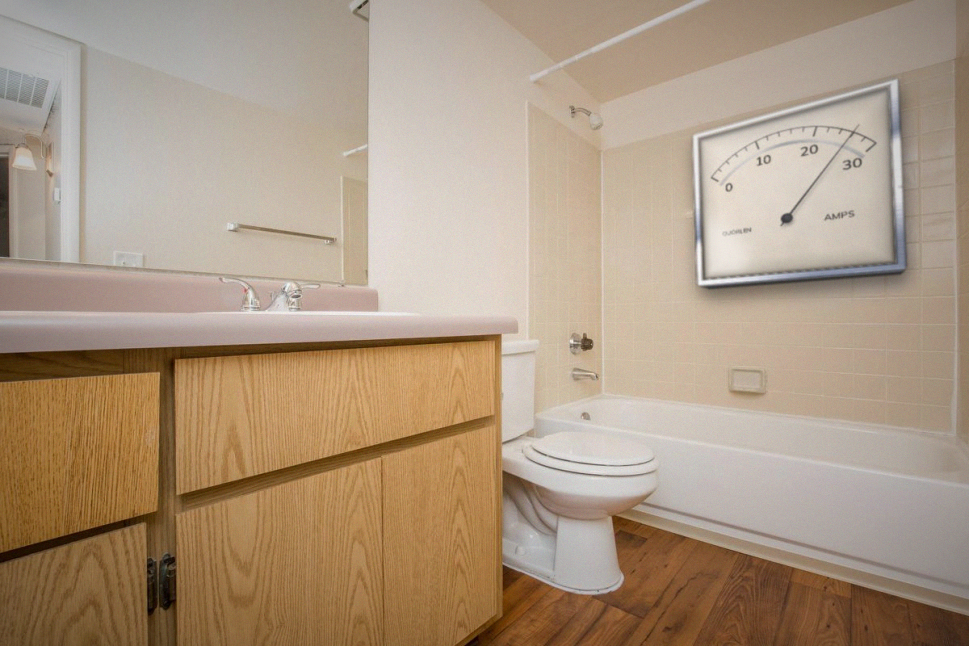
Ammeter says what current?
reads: 26 A
